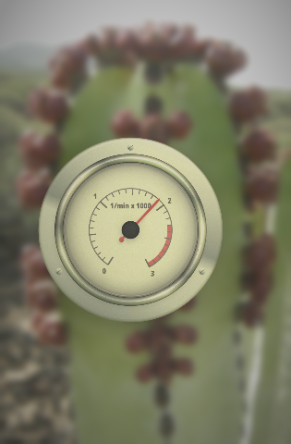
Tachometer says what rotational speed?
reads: 1900 rpm
